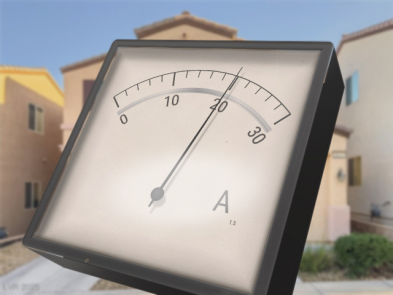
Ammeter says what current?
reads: 20 A
